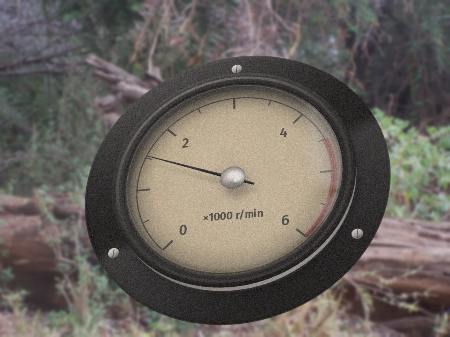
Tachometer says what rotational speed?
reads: 1500 rpm
